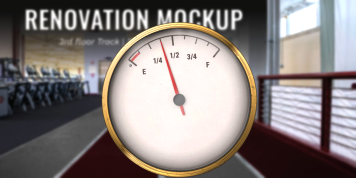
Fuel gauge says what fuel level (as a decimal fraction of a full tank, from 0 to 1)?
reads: 0.375
